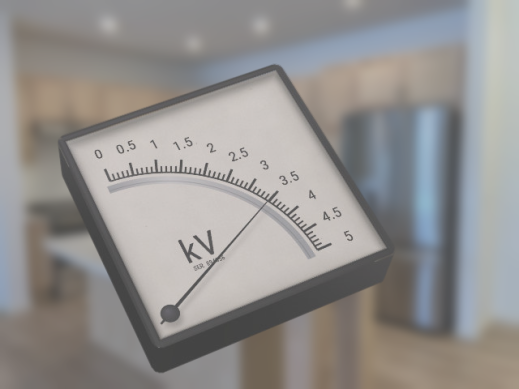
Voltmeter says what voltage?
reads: 3.5 kV
